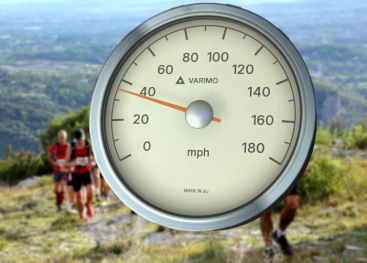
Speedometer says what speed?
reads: 35 mph
